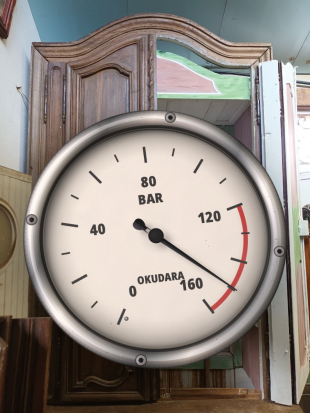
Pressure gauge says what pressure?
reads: 150 bar
